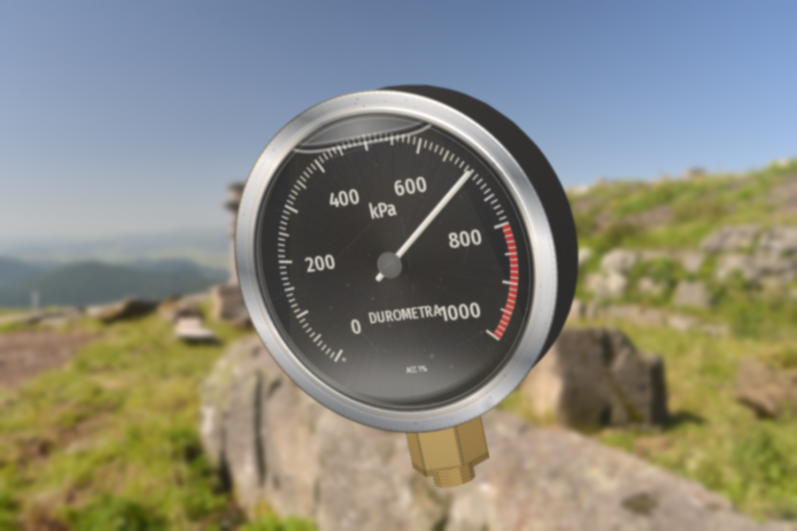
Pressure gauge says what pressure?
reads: 700 kPa
